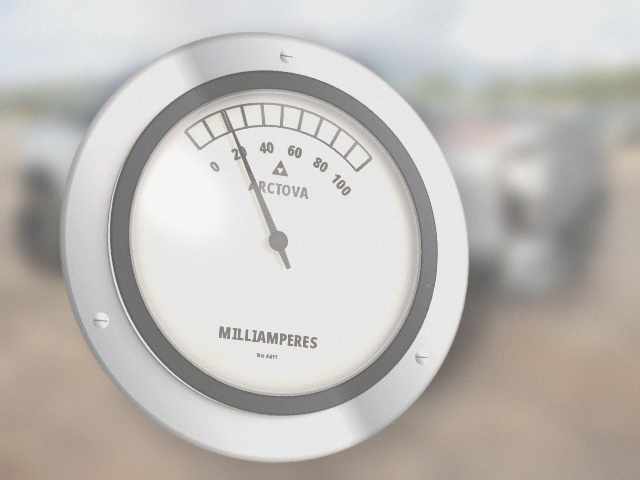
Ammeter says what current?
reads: 20 mA
